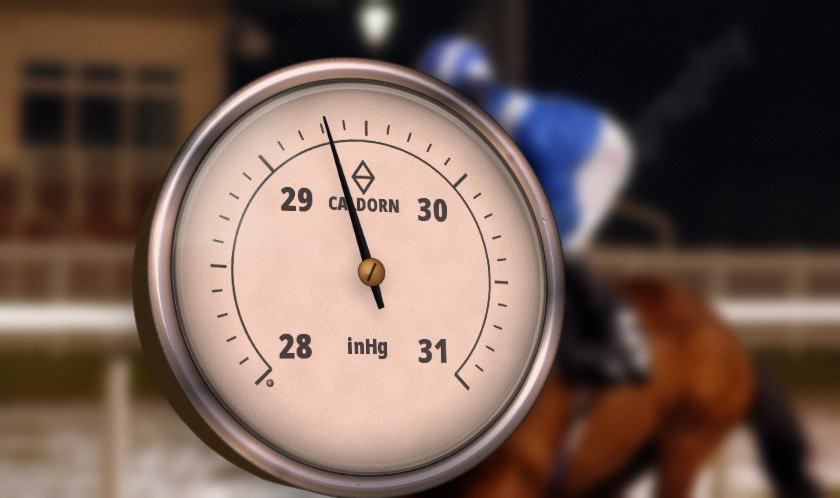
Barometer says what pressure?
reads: 29.3 inHg
